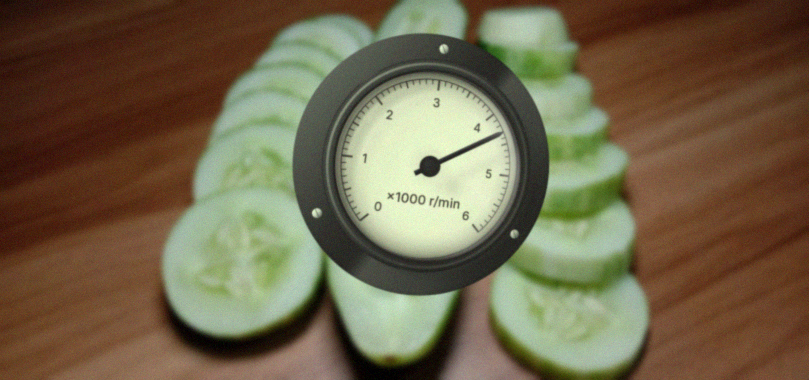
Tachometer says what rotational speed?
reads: 4300 rpm
